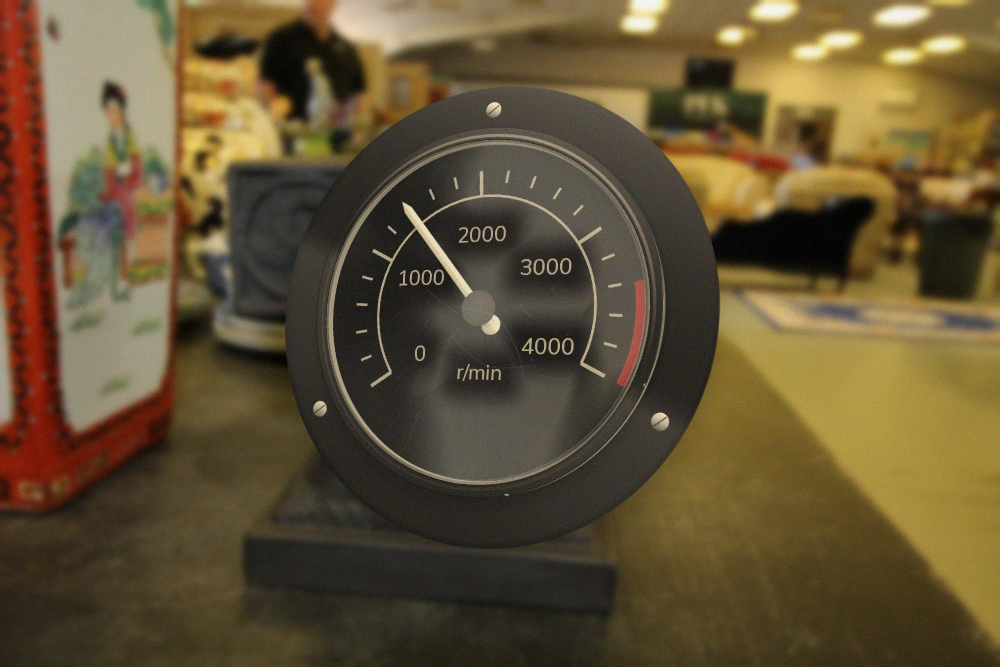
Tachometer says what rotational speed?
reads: 1400 rpm
